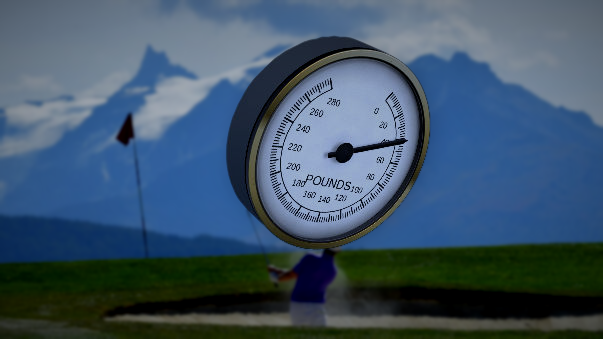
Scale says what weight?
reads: 40 lb
